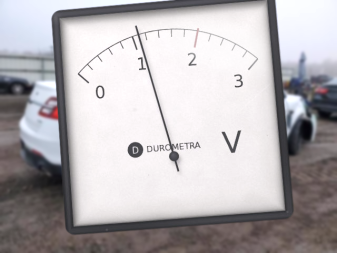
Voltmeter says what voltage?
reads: 1.1 V
